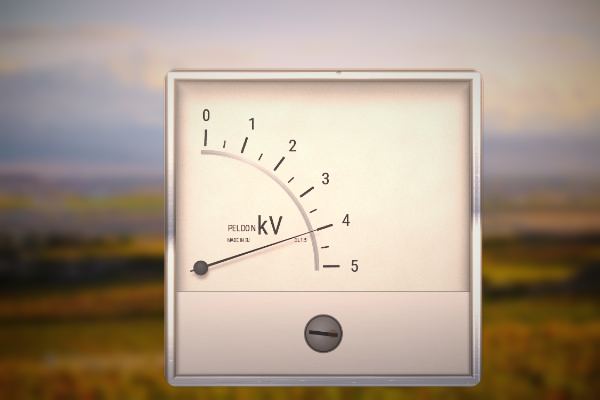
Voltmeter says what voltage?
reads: 4 kV
